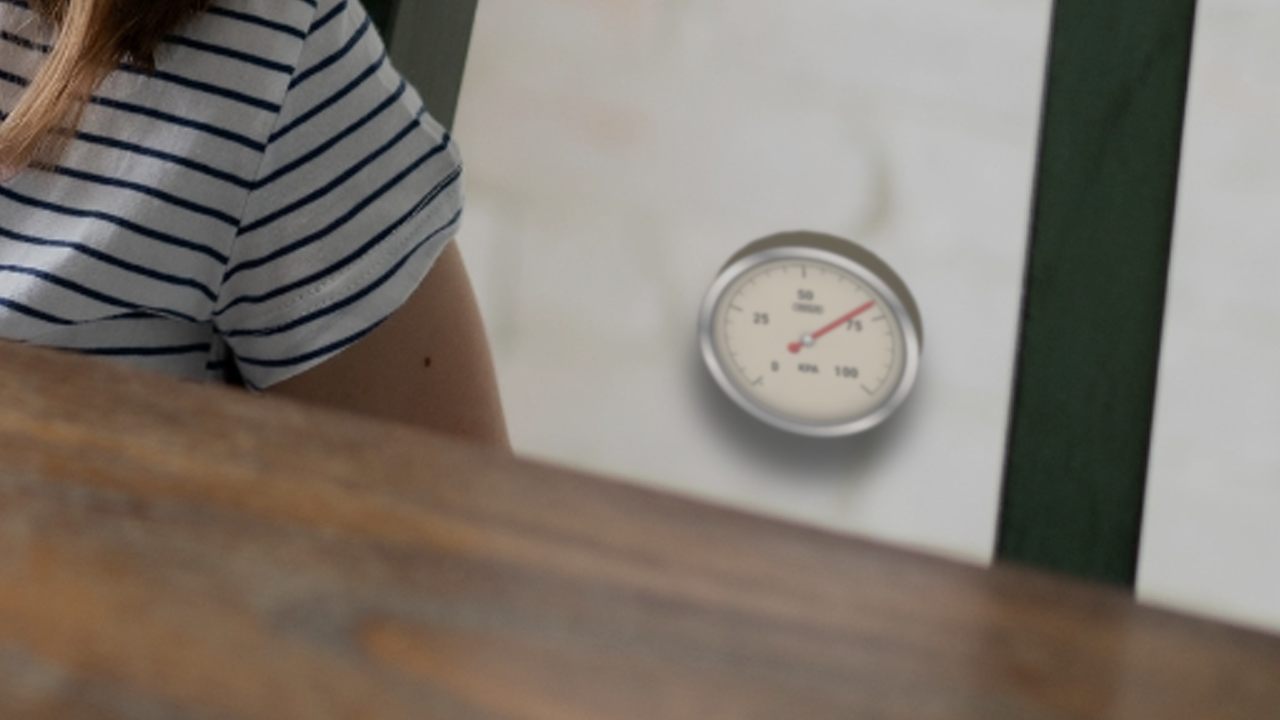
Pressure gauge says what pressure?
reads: 70 kPa
